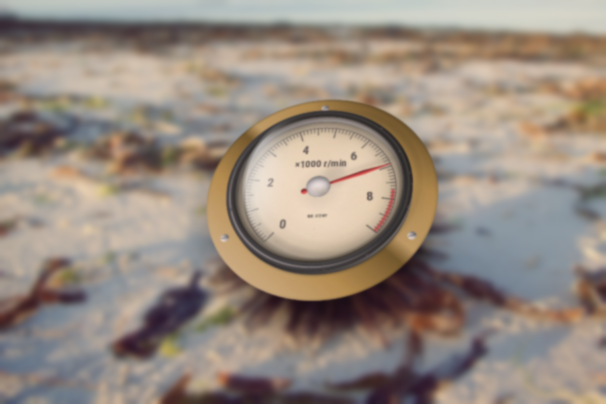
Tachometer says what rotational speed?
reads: 7000 rpm
